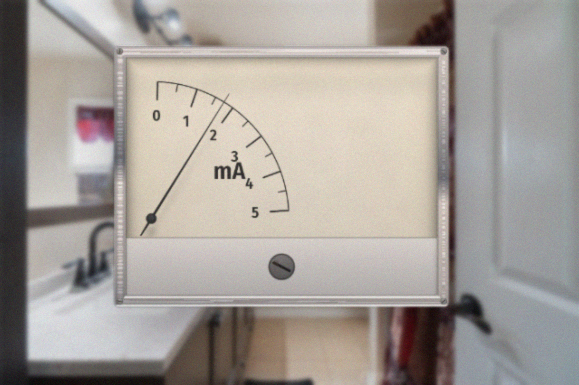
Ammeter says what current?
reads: 1.75 mA
